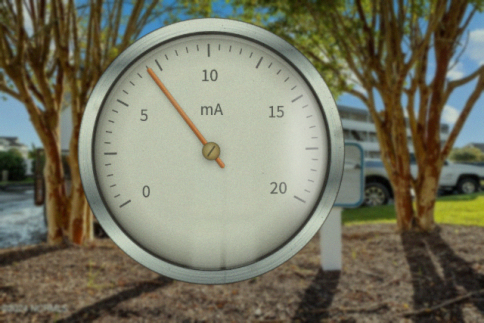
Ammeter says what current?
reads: 7 mA
